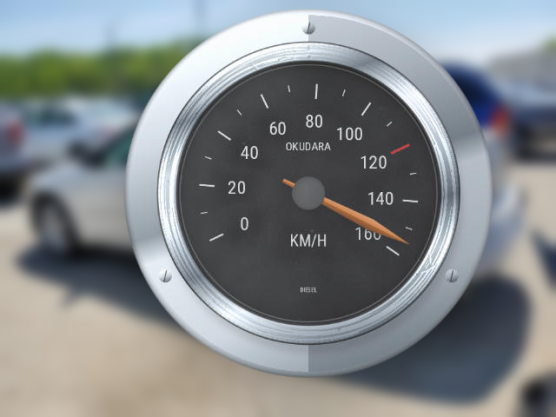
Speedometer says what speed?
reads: 155 km/h
